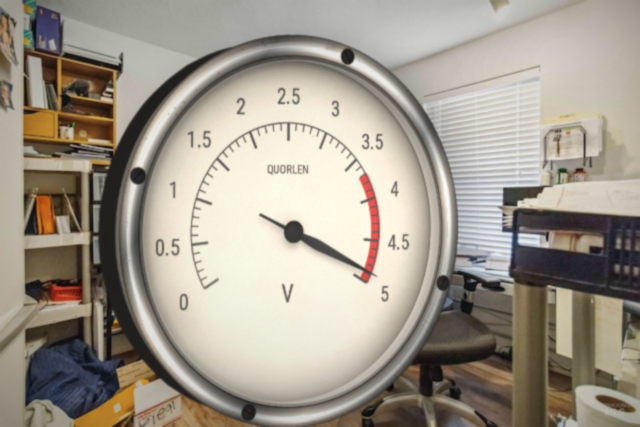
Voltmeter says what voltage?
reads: 4.9 V
